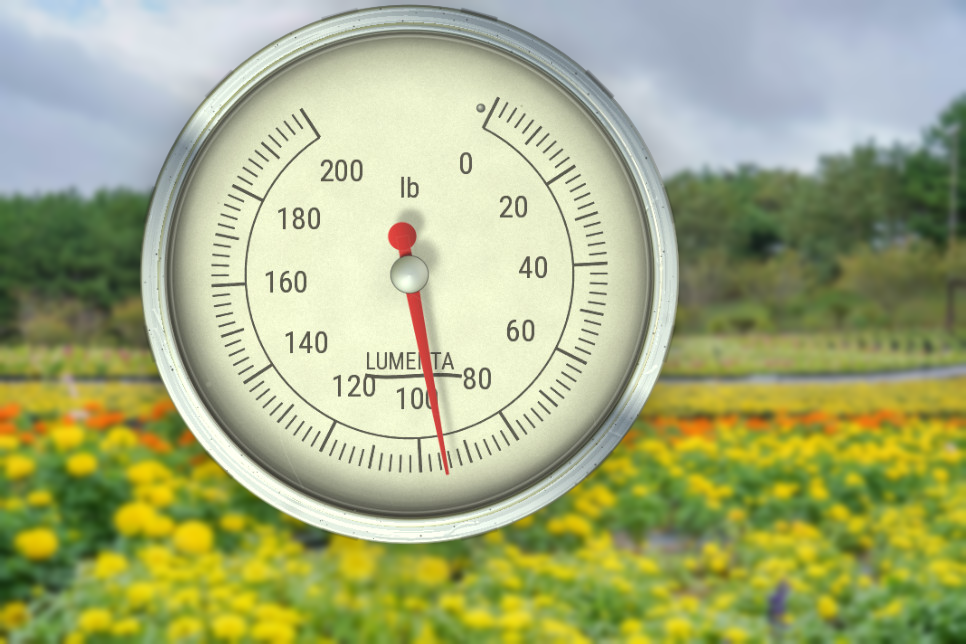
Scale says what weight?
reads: 95 lb
